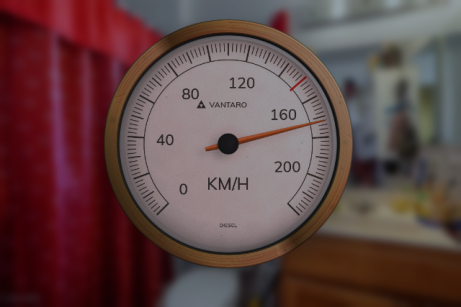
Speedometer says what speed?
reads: 172 km/h
